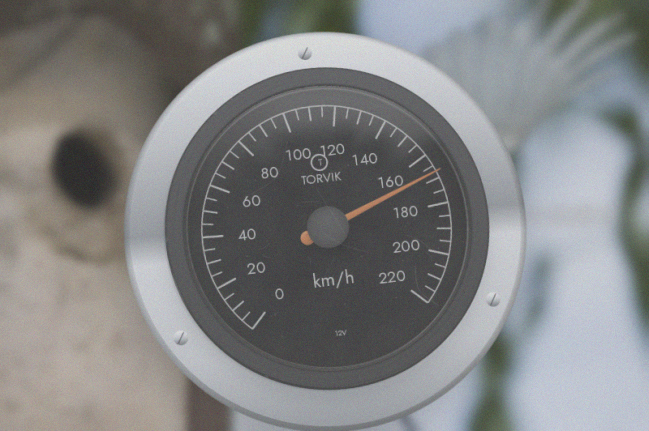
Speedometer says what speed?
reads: 167.5 km/h
